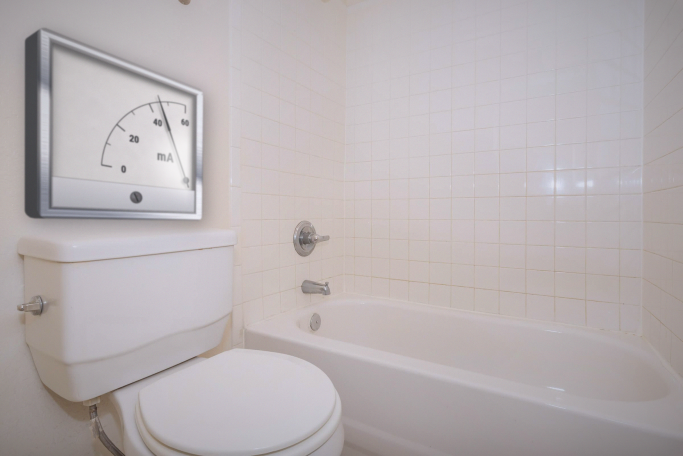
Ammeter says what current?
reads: 45 mA
